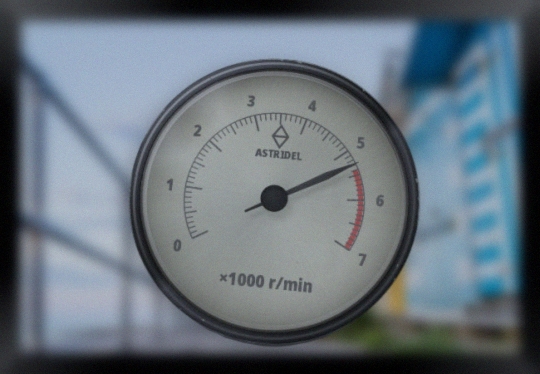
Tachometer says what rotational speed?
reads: 5300 rpm
